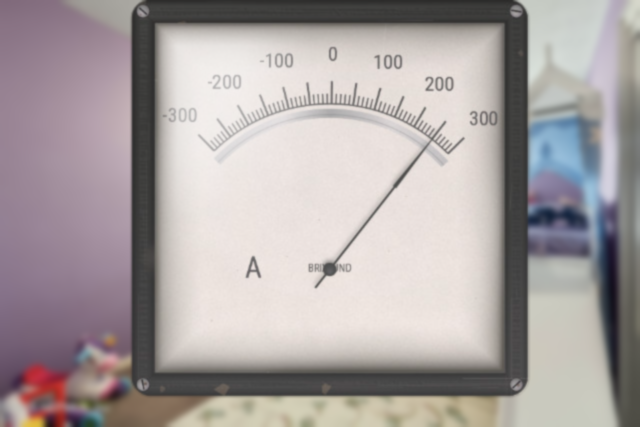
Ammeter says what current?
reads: 250 A
